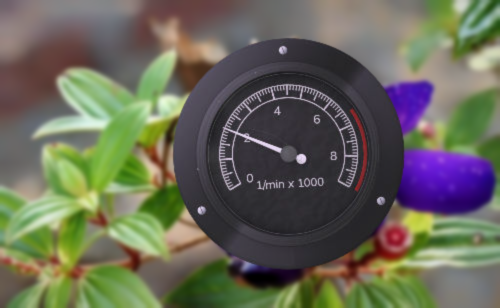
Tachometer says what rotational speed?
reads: 2000 rpm
